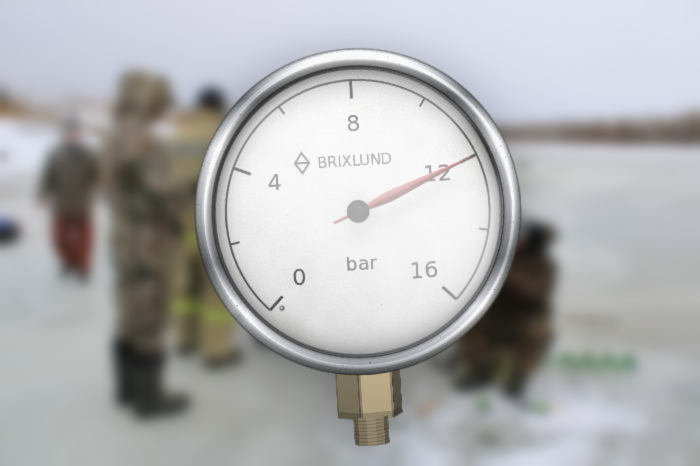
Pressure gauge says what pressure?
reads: 12 bar
